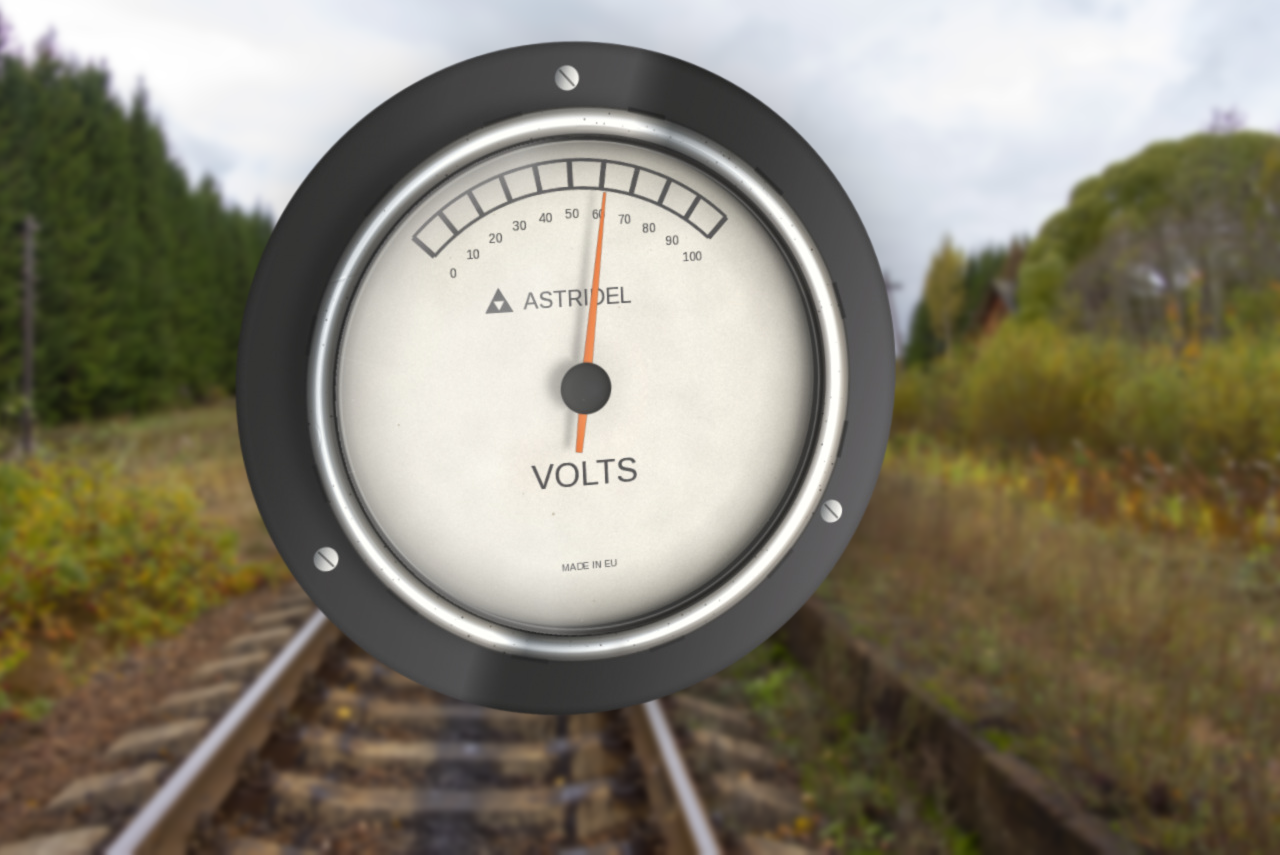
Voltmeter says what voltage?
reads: 60 V
